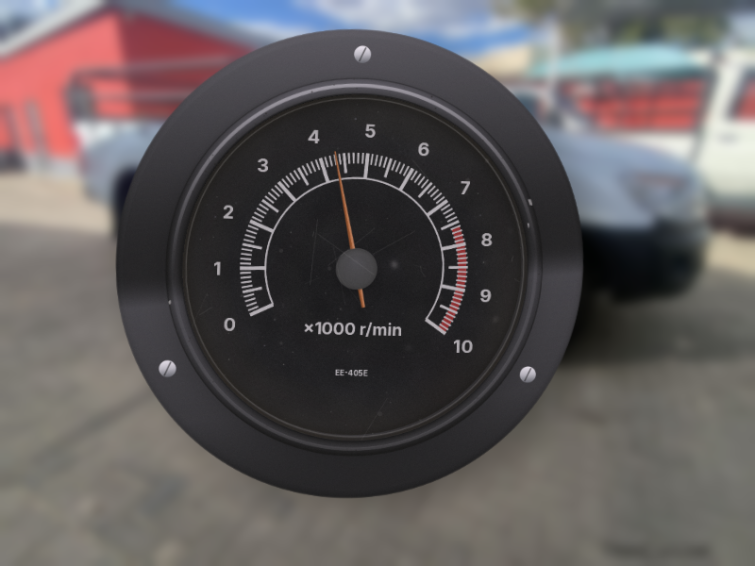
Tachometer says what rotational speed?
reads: 4300 rpm
